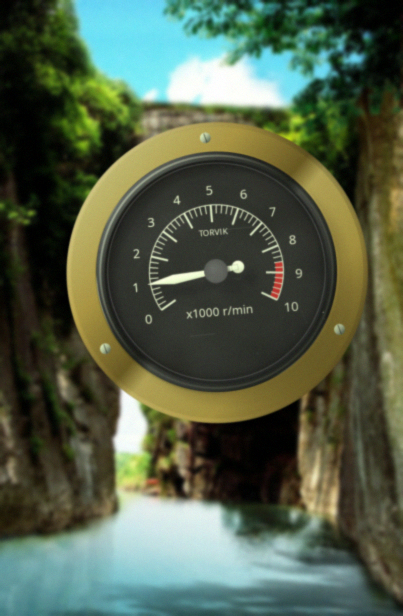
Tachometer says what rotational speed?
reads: 1000 rpm
